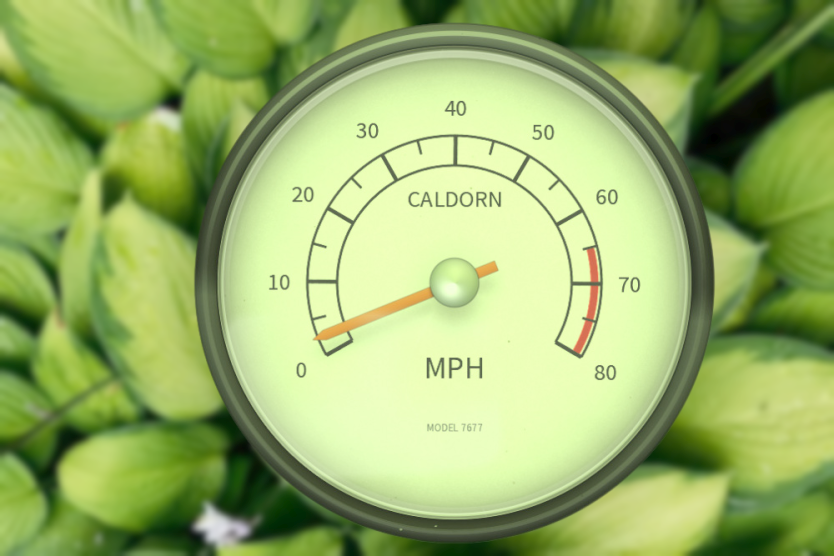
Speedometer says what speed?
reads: 2.5 mph
